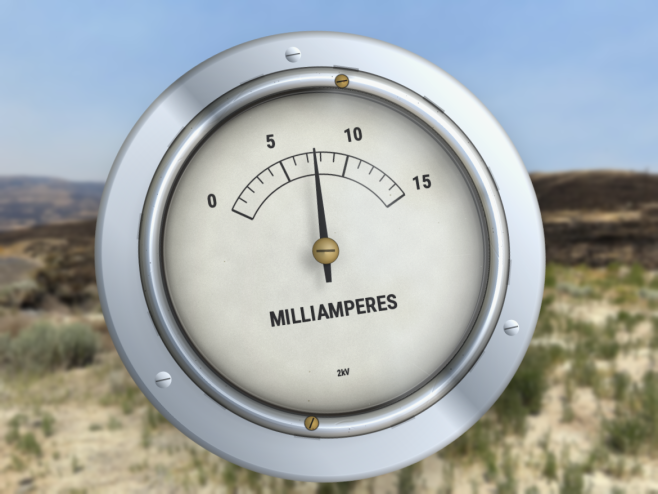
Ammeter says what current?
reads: 7.5 mA
